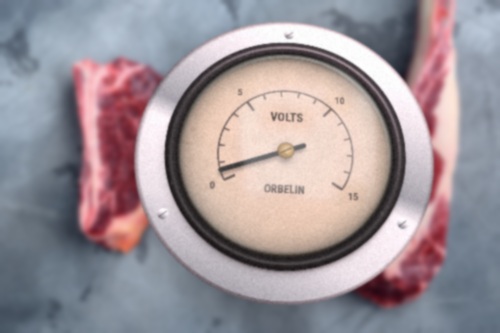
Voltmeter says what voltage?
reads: 0.5 V
